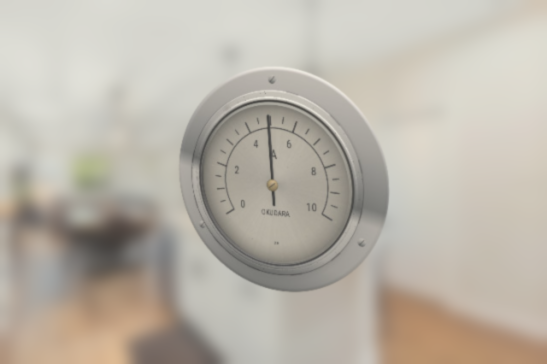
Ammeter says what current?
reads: 5 A
